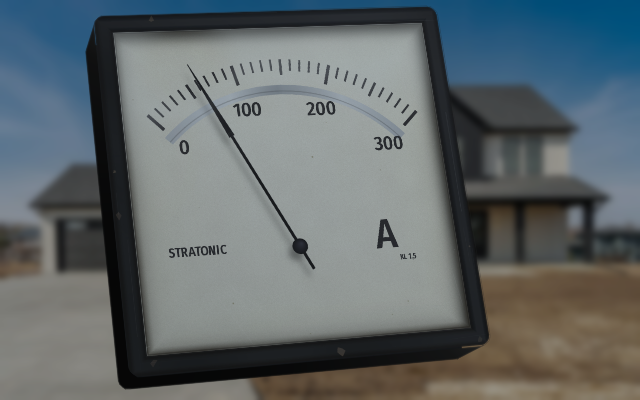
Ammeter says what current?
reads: 60 A
